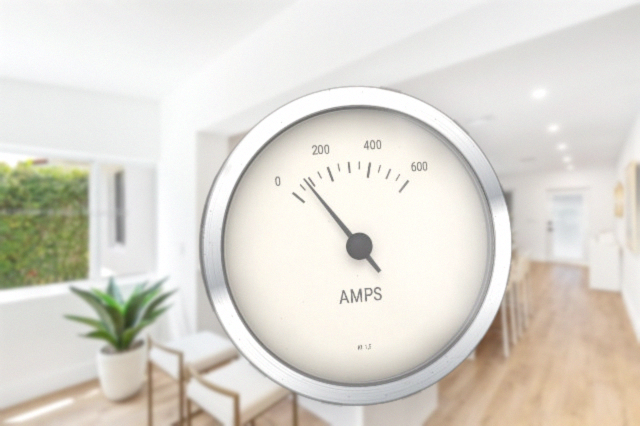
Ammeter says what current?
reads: 75 A
